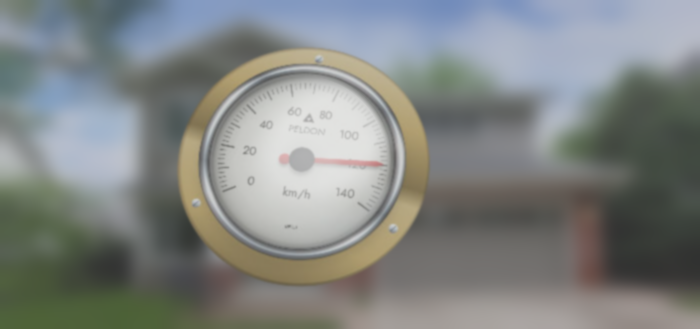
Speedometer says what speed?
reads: 120 km/h
